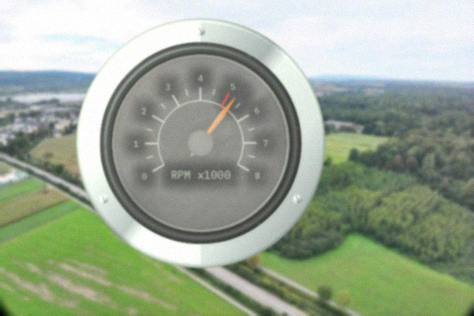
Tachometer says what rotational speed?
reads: 5250 rpm
